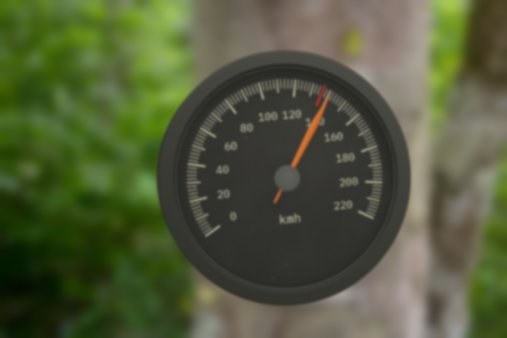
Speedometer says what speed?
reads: 140 km/h
